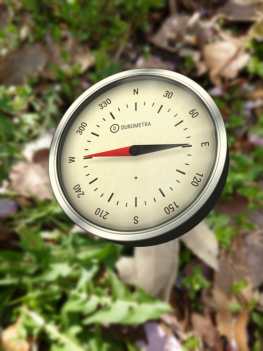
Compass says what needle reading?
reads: 270 °
